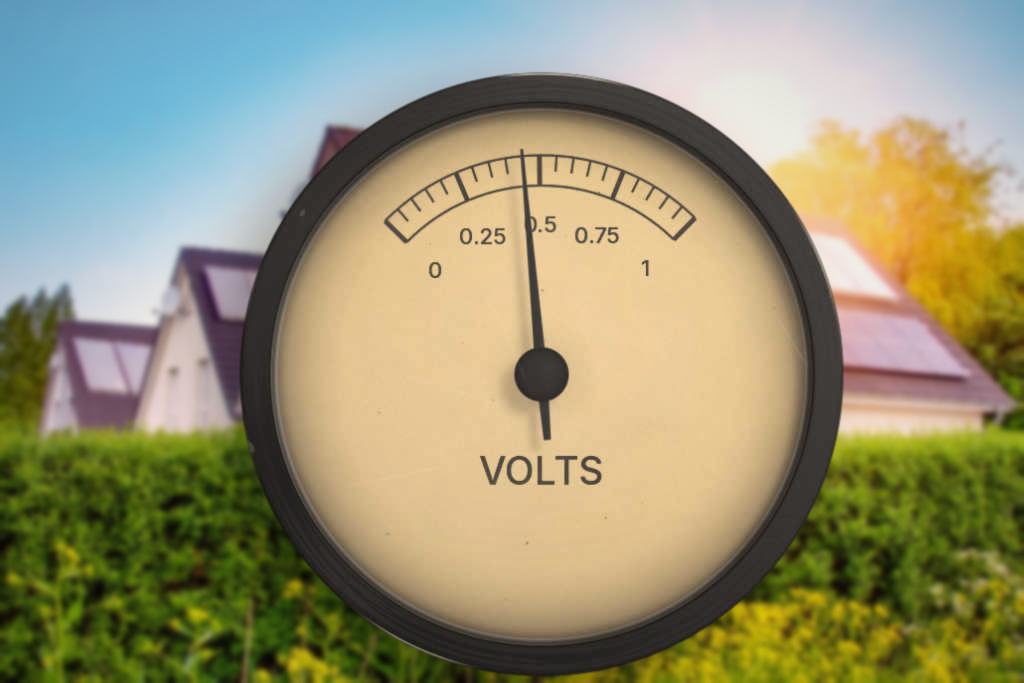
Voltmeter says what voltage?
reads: 0.45 V
